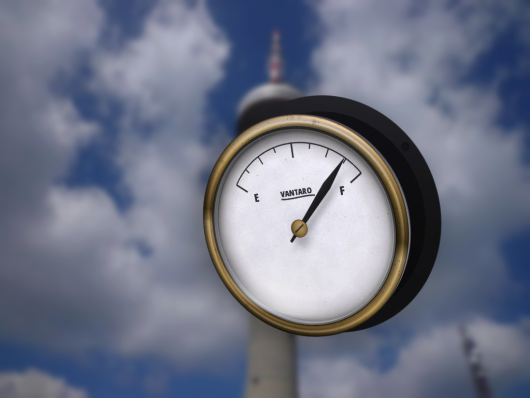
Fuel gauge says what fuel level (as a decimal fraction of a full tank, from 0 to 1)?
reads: 0.875
